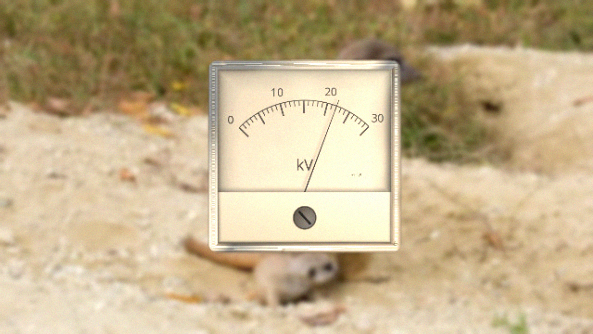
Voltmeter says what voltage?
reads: 22 kV
